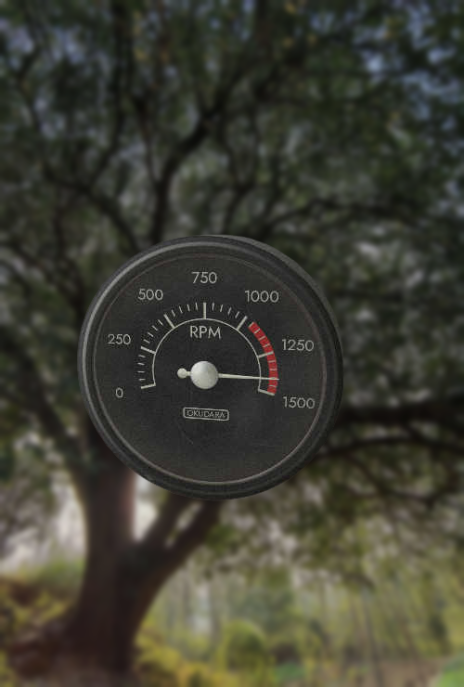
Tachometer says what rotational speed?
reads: 1400 rpm
